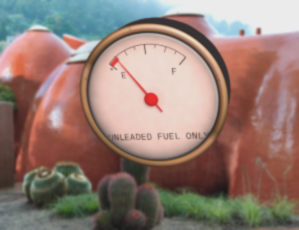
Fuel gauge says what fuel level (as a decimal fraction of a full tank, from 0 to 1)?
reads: 0.125
